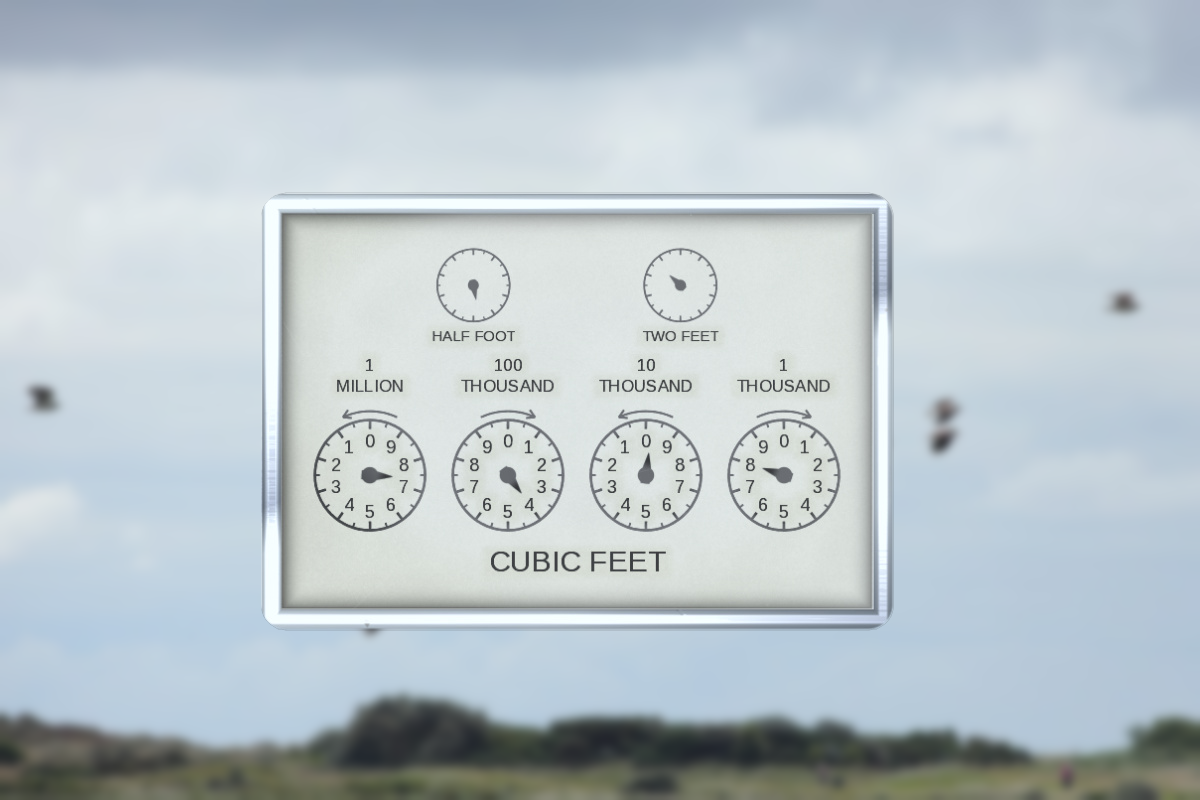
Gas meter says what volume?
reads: 739800 ft³
